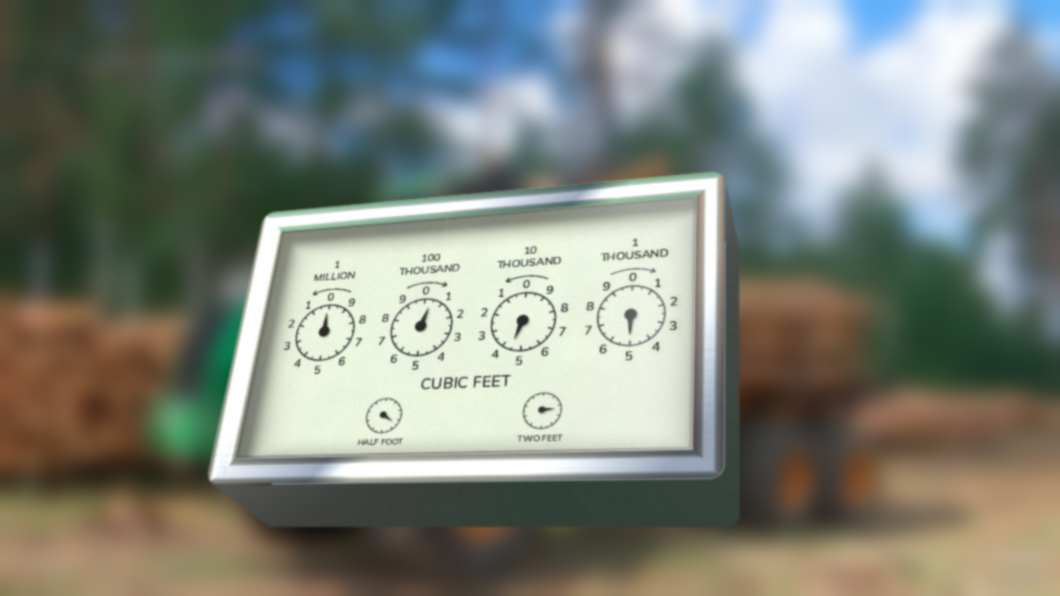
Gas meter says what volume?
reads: 4500 ft³
